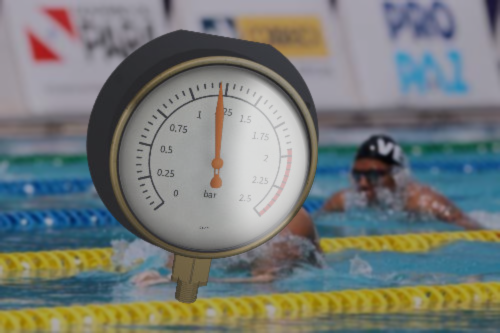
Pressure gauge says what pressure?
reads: 1.2 bar
